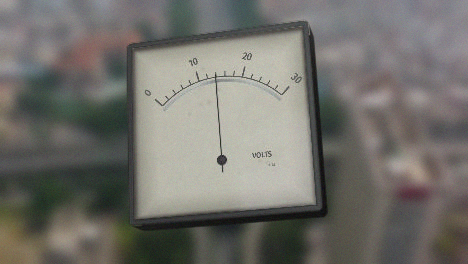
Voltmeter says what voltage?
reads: 14 V
